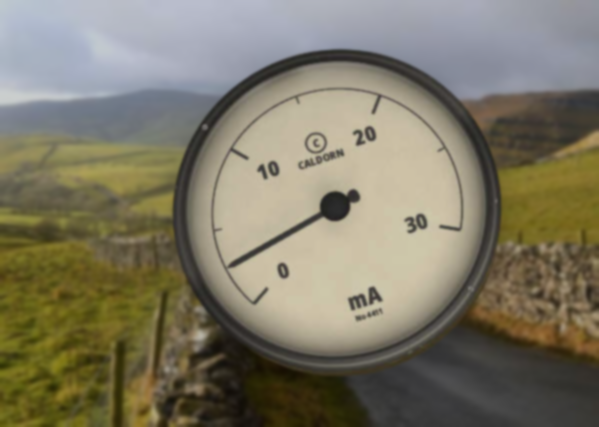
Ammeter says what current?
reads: 2.5 mA
